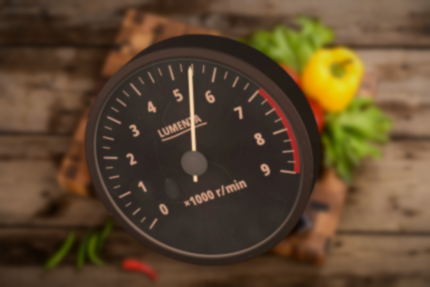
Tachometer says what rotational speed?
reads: 5500 rpm
